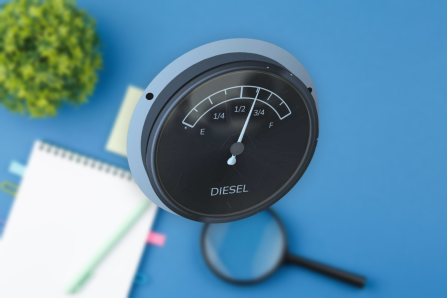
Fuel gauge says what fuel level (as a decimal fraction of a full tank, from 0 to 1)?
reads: 0.625
